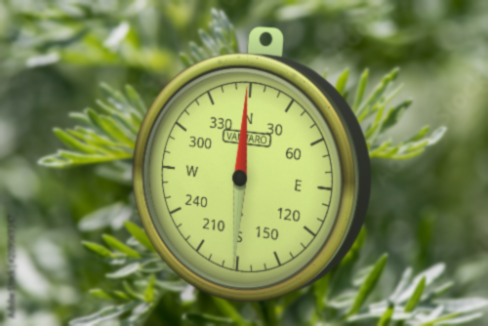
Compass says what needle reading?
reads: 0 °
